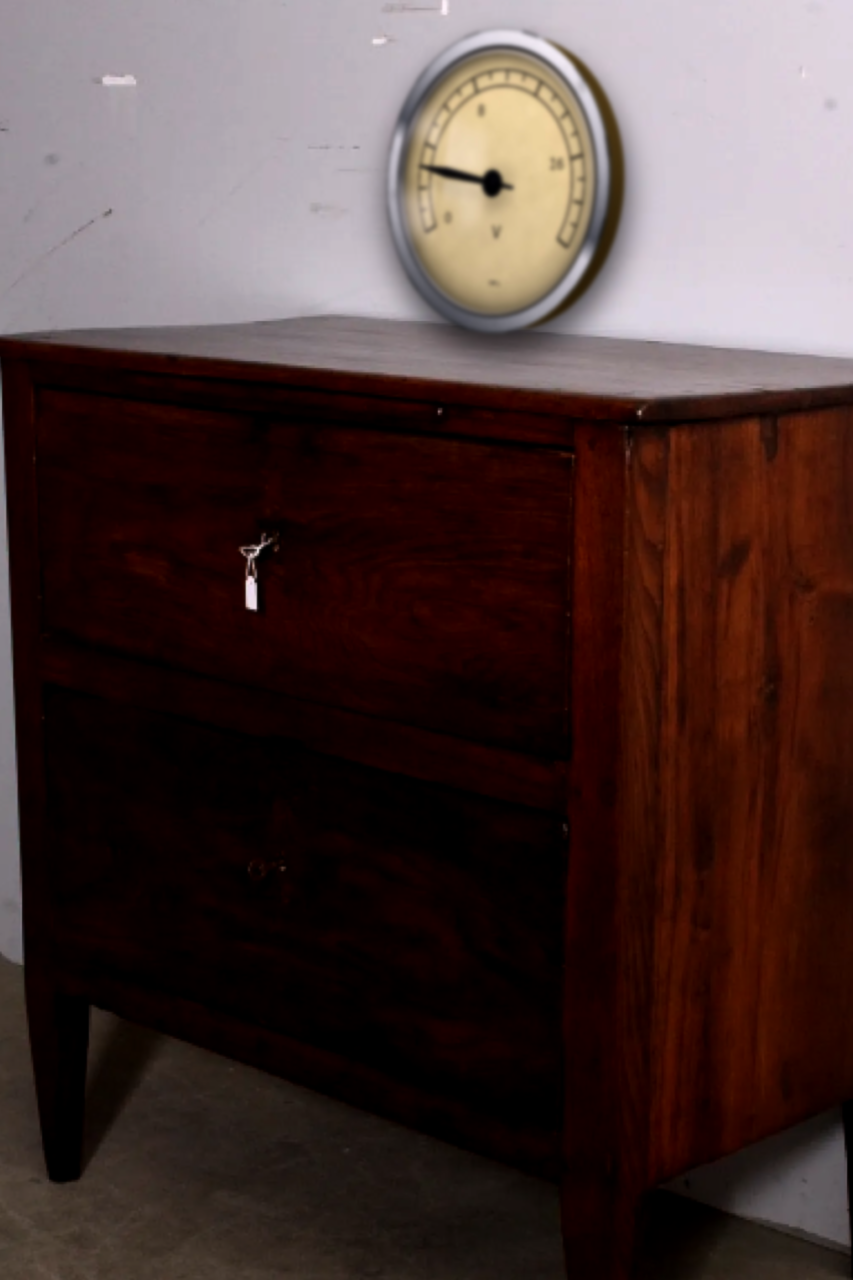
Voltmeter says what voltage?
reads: 3 V
